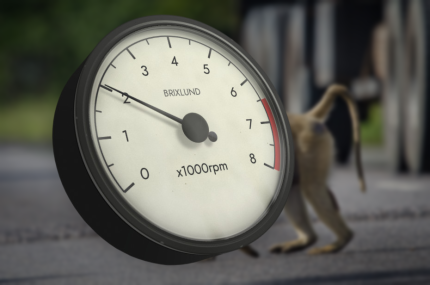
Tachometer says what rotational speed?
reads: 2000 rpm
